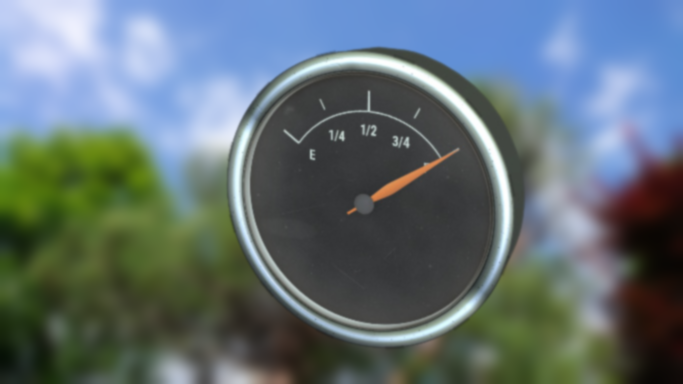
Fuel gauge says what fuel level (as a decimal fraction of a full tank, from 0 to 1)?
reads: 1
